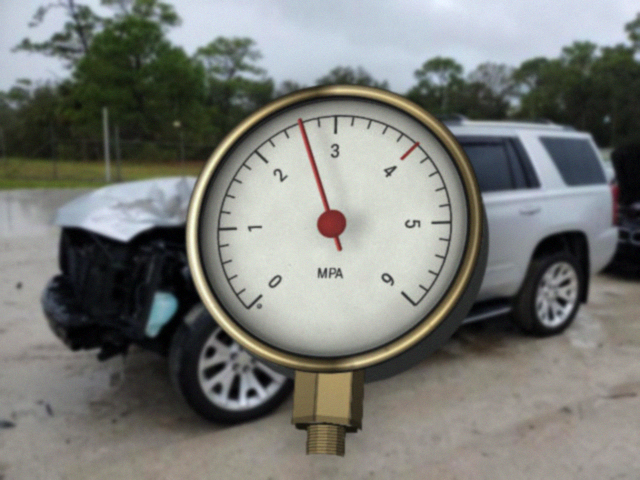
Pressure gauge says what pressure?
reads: 2.6 MPa
